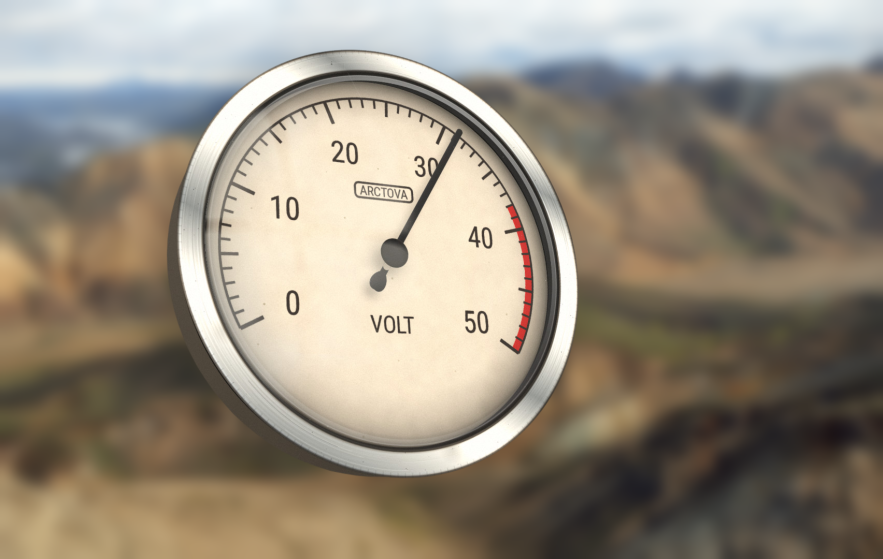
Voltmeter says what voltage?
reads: 31 V
